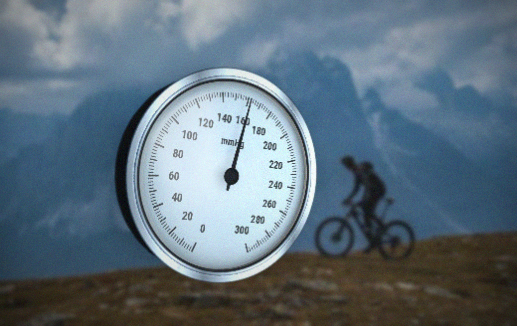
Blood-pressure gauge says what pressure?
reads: 160 mmHg
